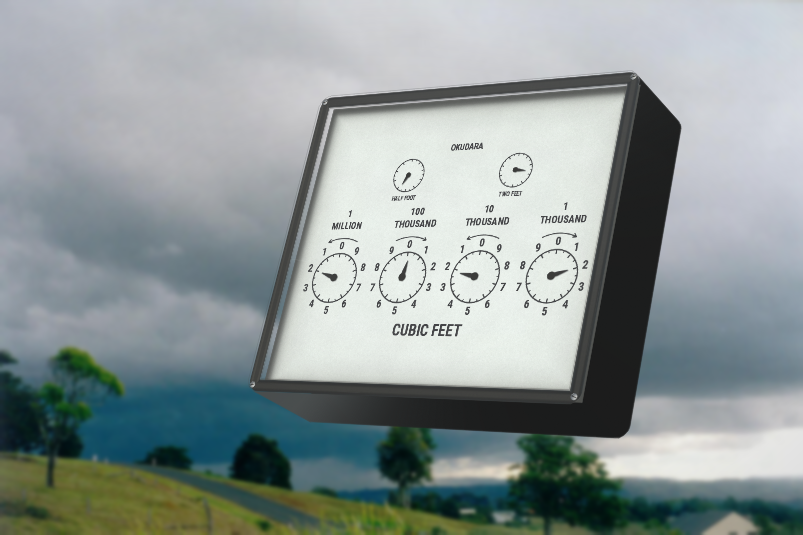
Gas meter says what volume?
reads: 202200 ft³
